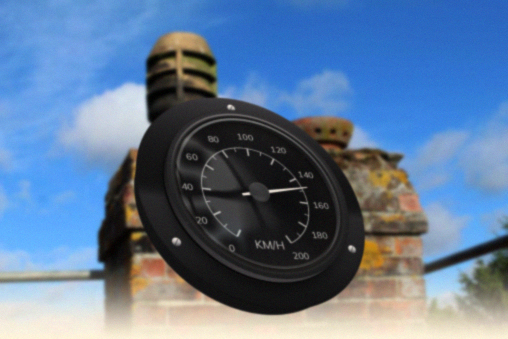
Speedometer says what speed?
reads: 150 km/h
